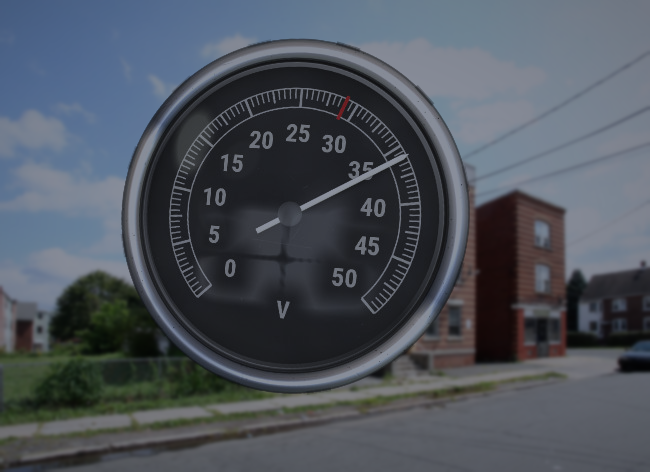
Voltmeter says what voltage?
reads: 36 V
